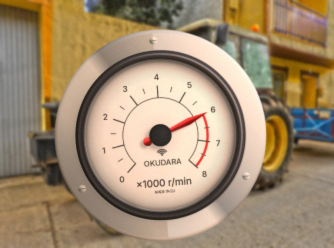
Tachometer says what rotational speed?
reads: 6000 rpm
